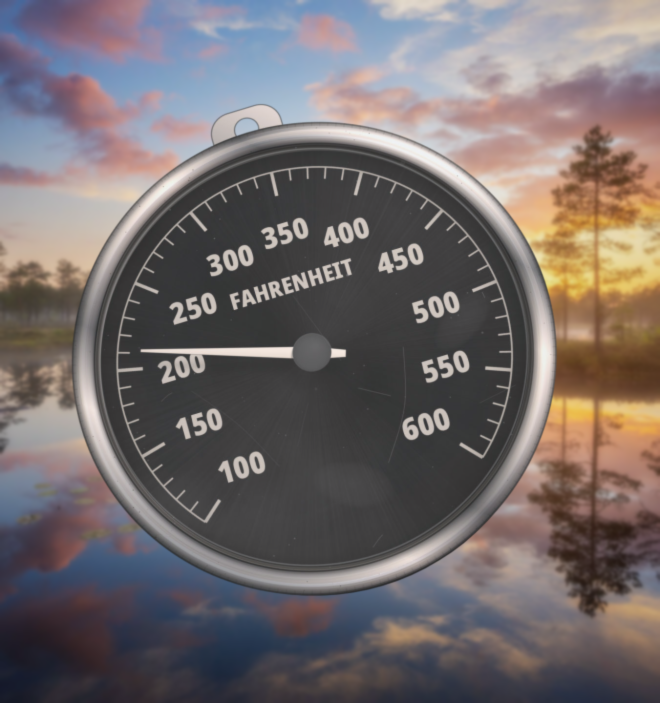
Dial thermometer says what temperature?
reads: 210 °F
